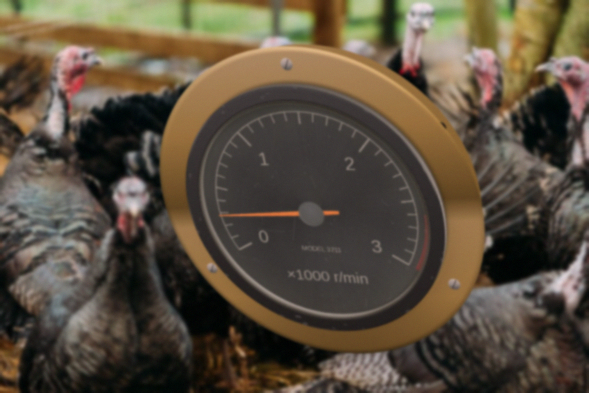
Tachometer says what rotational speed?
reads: 300 rpm
